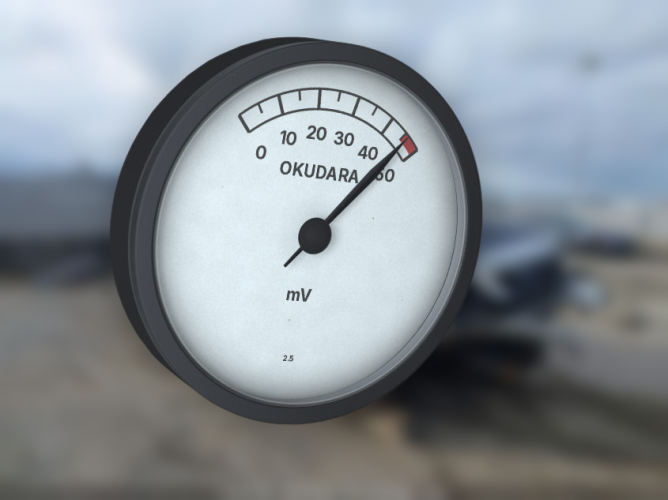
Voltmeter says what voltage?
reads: 45 mV
